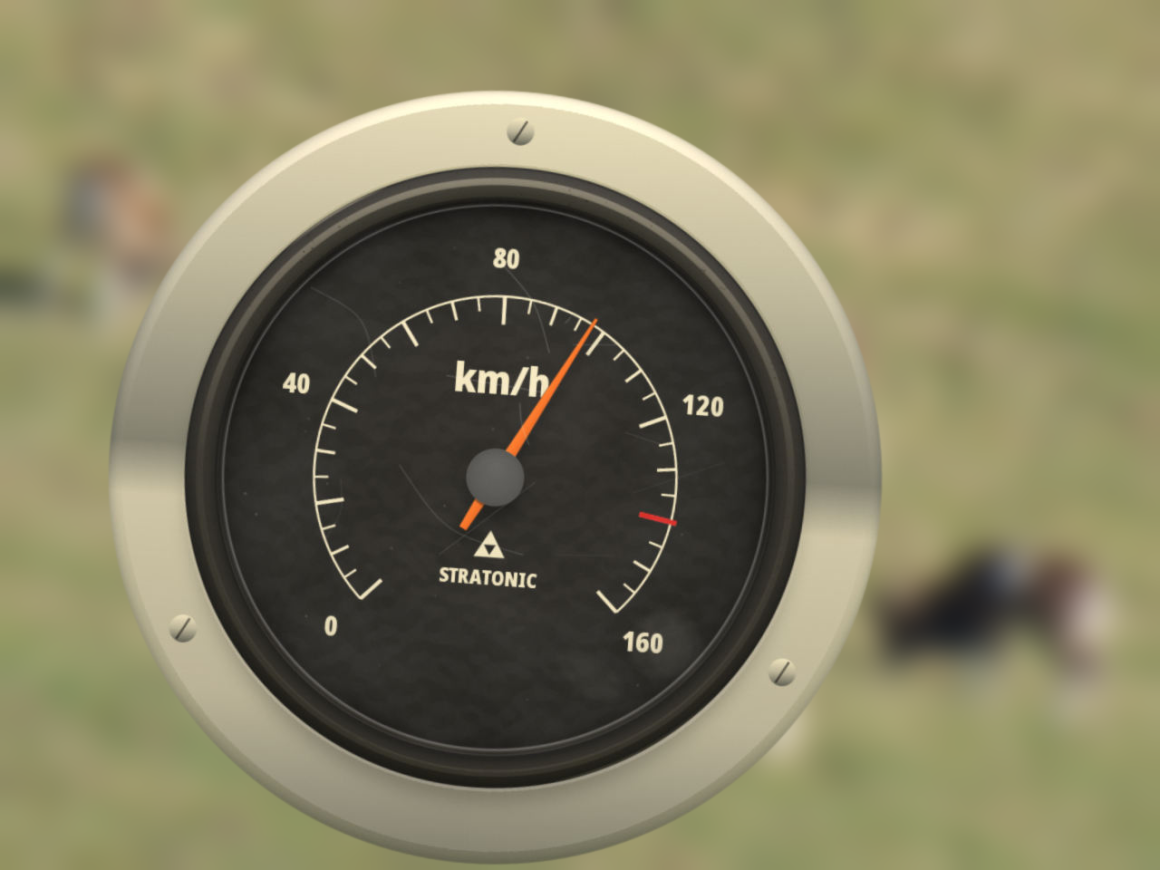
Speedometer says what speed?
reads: 97.5 km/h
